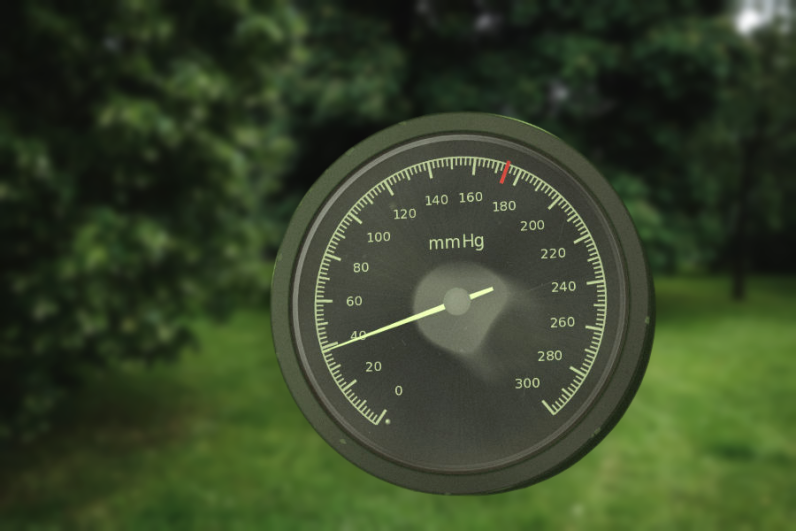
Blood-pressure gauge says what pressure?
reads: 38 mmHg
